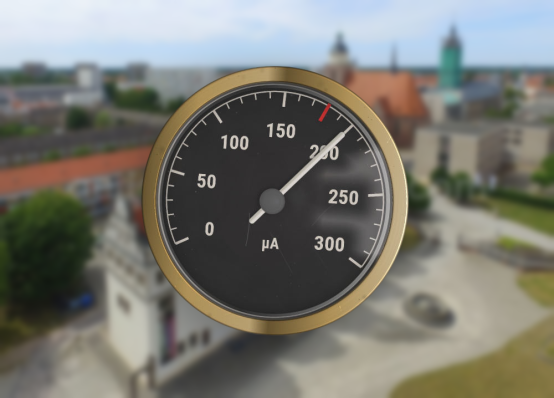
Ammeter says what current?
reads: 200 µA
